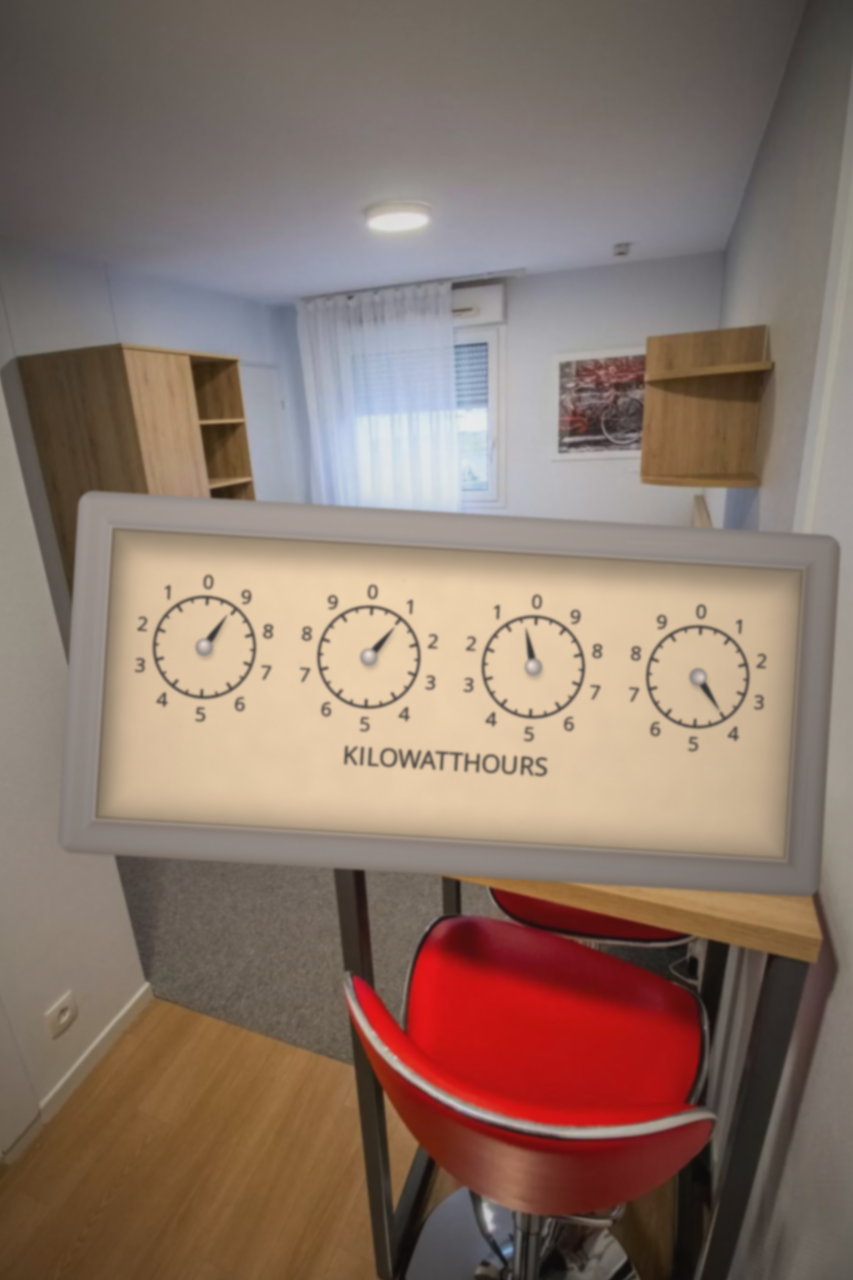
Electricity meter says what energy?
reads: 9104 kWh
